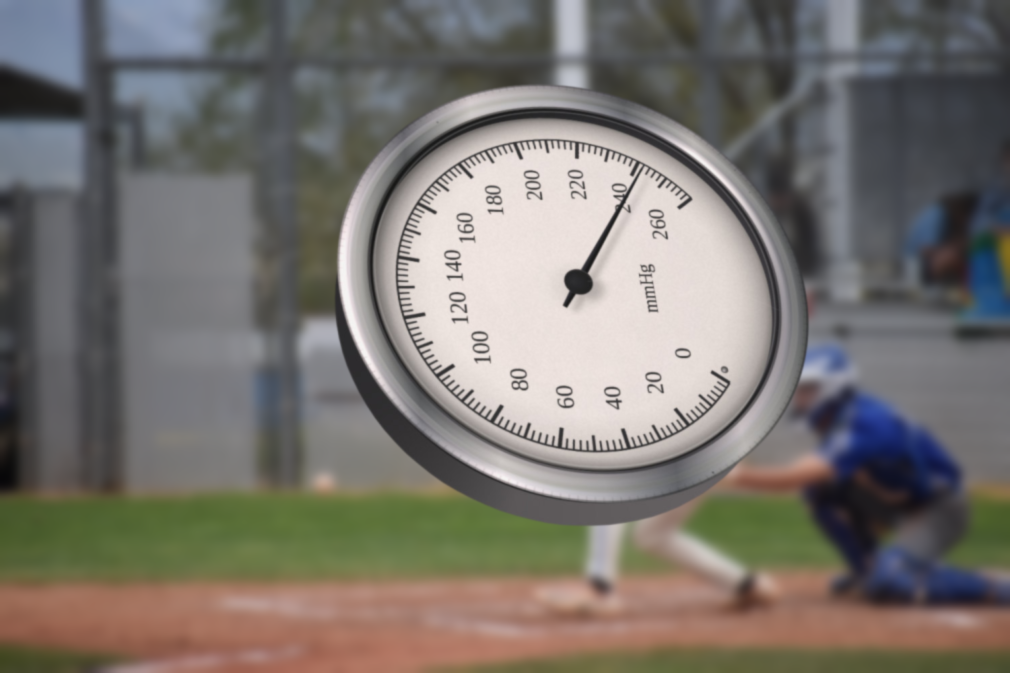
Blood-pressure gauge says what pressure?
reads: 242 mmHg
